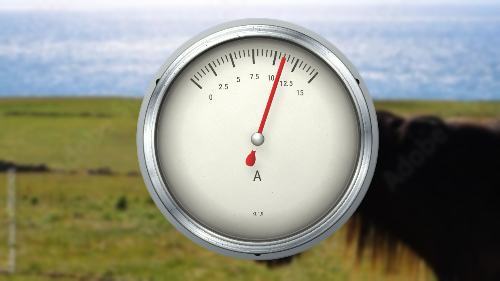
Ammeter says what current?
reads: 11 A
